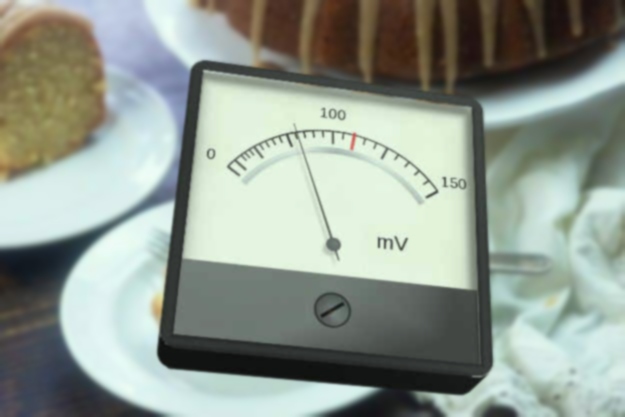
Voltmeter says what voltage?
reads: 80 mV
